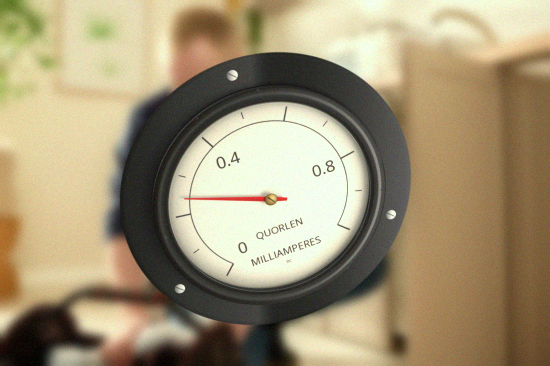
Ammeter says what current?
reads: 0.25 mA
